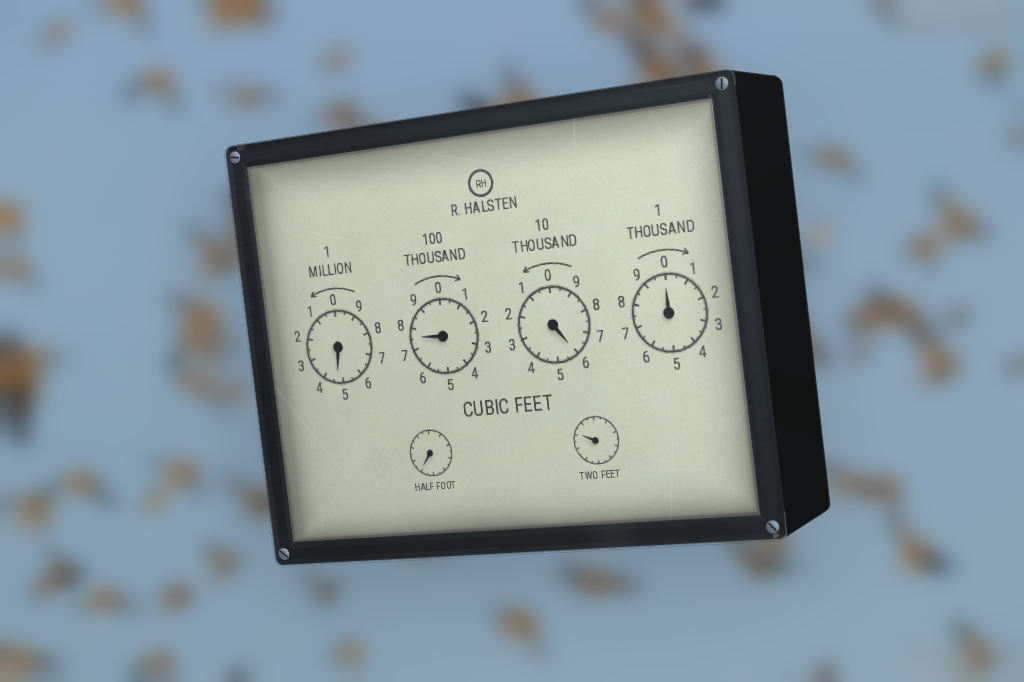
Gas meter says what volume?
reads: 476000 ft³
